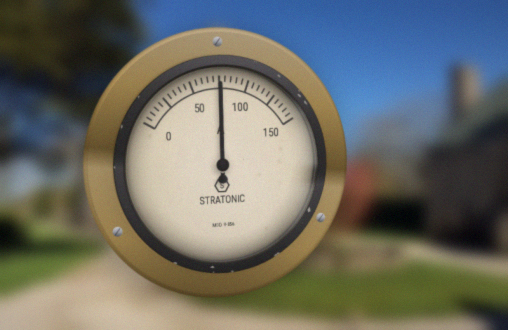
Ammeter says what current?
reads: 75 A
